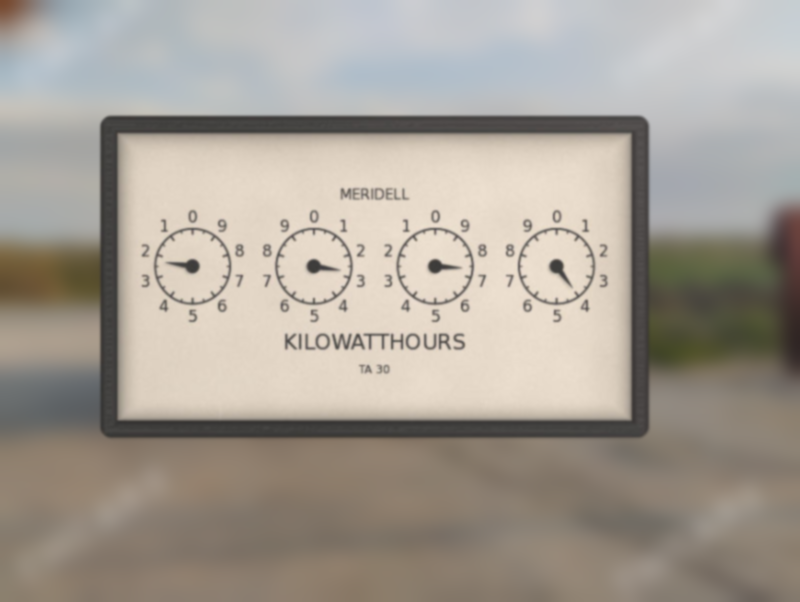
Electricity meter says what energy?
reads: 2274 kWh
